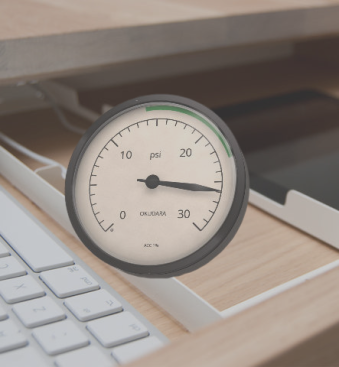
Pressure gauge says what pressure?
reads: 26 psi
